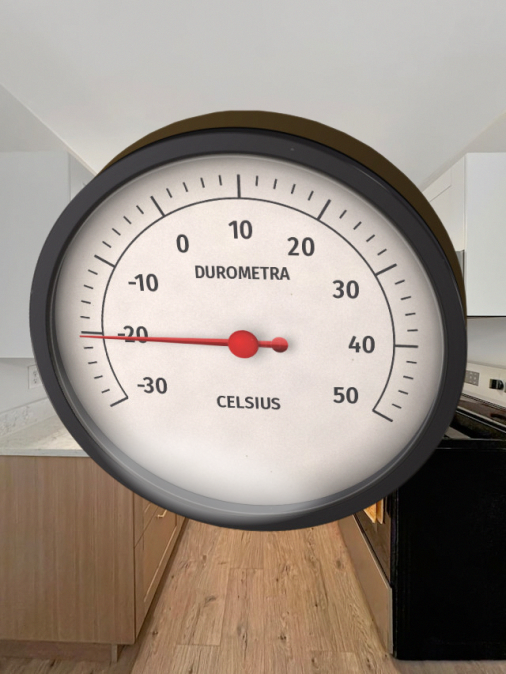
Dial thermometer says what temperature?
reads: -20 °C
